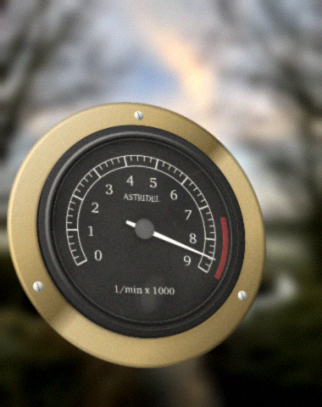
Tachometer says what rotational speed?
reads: 8600 rpm
